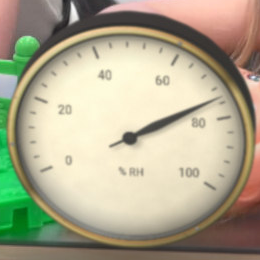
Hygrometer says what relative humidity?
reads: 74 %
